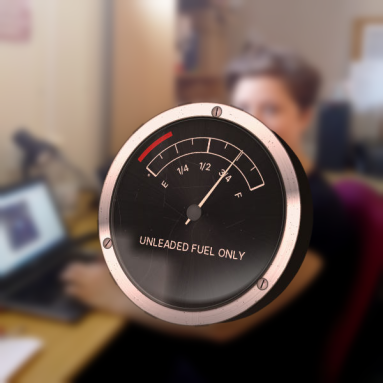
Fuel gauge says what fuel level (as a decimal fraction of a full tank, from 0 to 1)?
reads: 0.75
